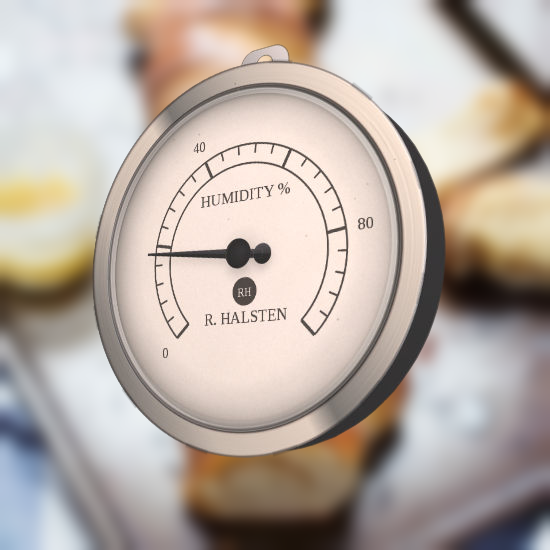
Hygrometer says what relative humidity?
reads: 18 %
